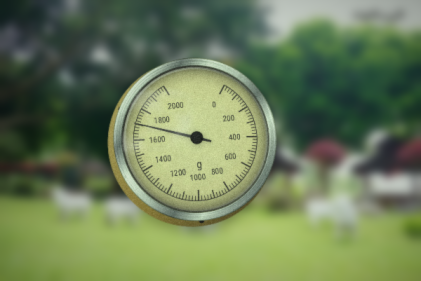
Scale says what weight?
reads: 1700 g
